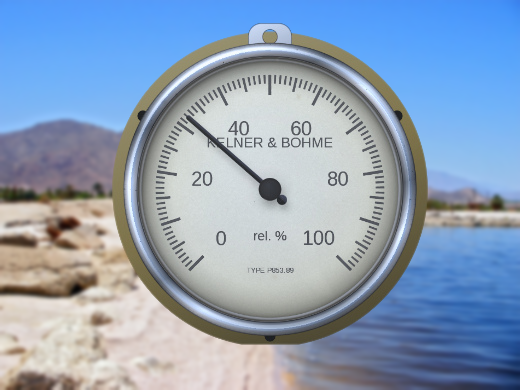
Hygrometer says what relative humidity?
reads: 32 %
